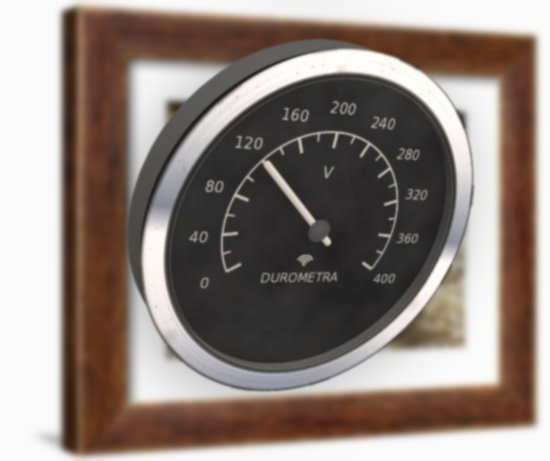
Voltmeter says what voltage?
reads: 120 V
